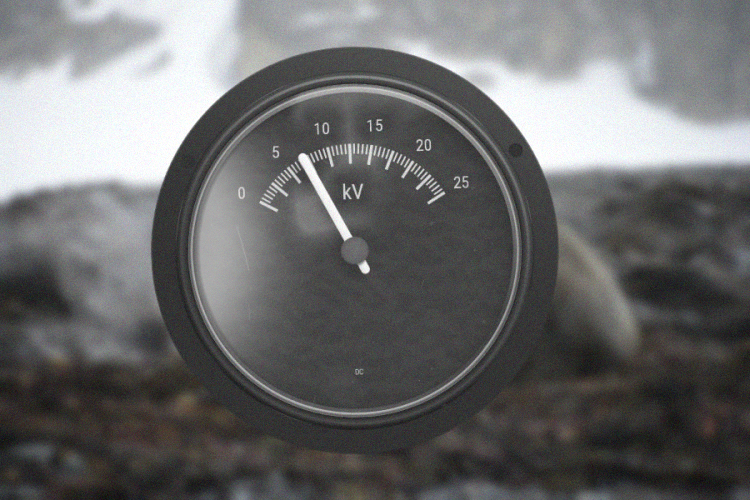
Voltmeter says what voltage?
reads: 7 kV
